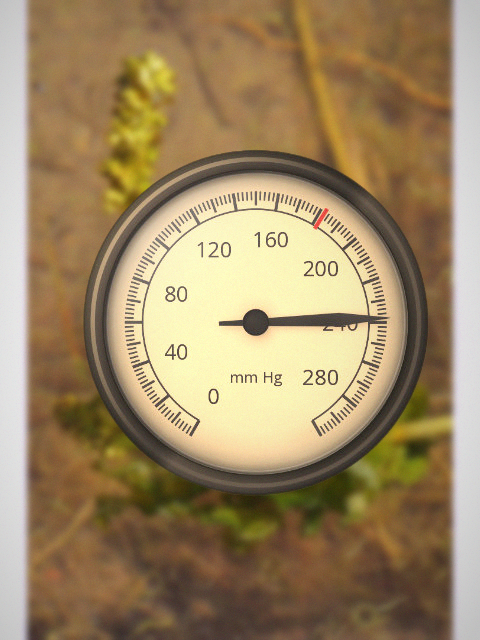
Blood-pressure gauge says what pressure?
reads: 238 mmHg
